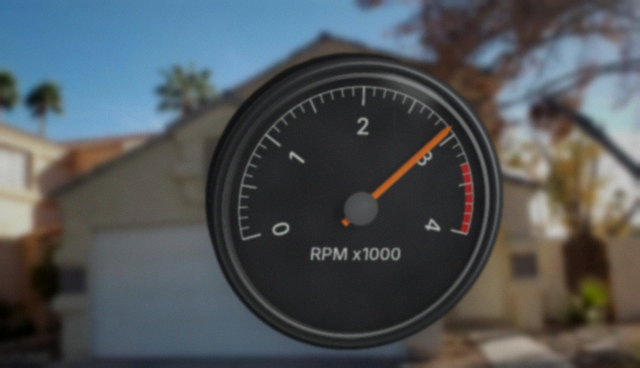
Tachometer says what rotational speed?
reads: 2900 rpm
